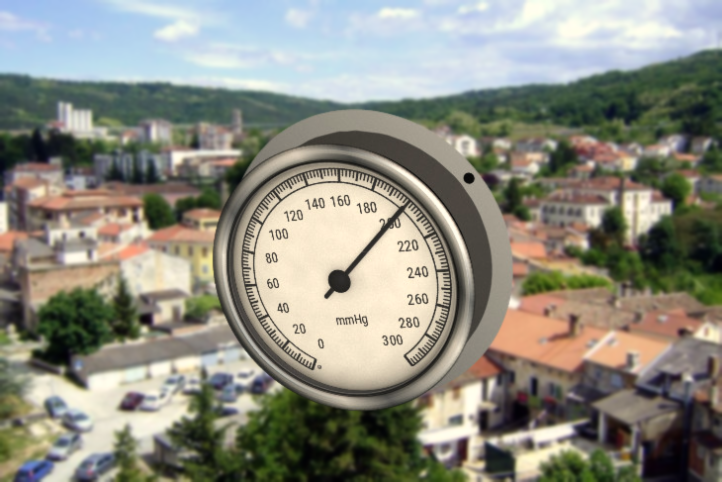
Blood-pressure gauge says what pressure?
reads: 200 mmHg
